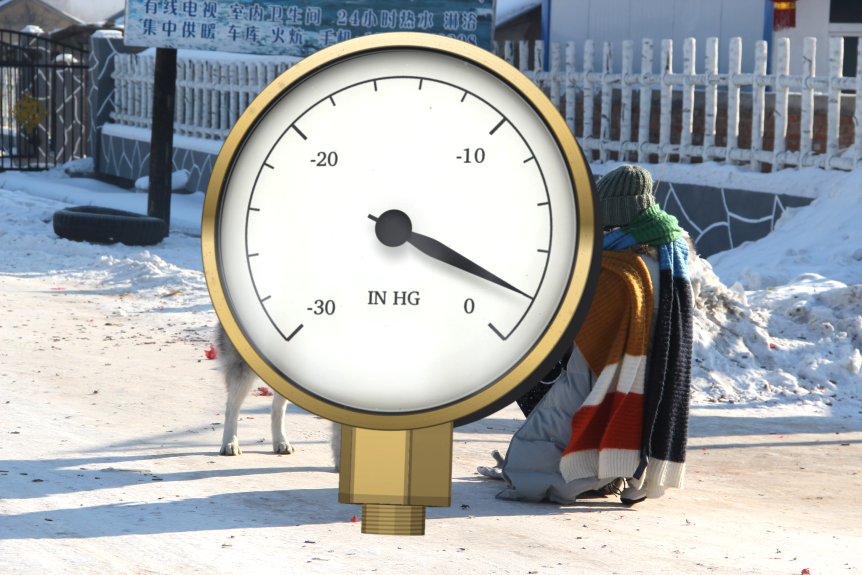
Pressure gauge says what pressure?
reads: -2 inHg
